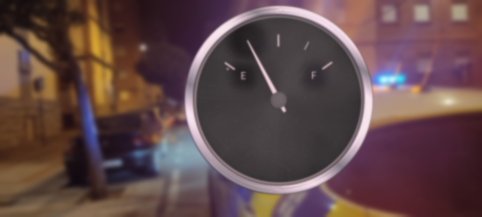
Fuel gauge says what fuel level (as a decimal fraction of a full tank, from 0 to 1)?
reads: 0.25
